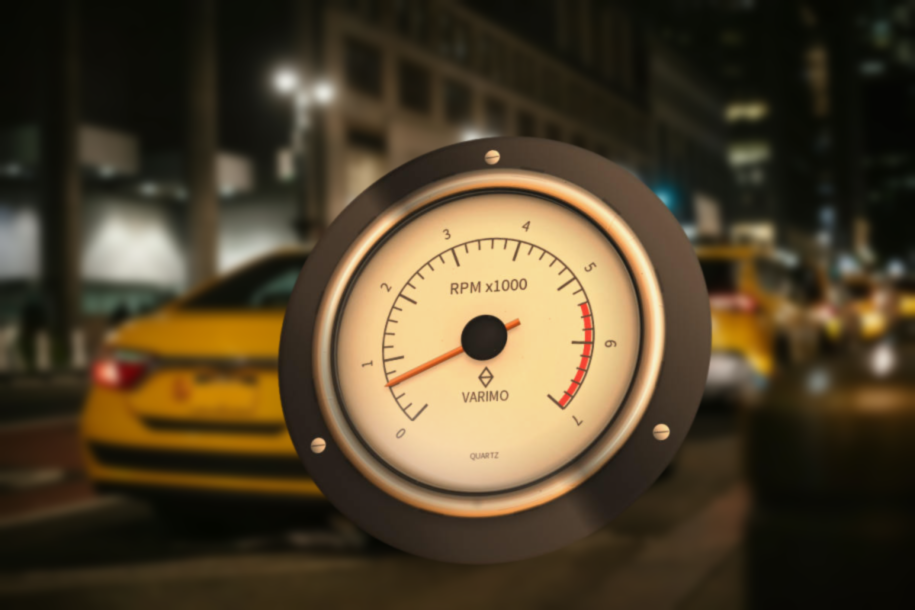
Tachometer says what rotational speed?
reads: 600 rpm
